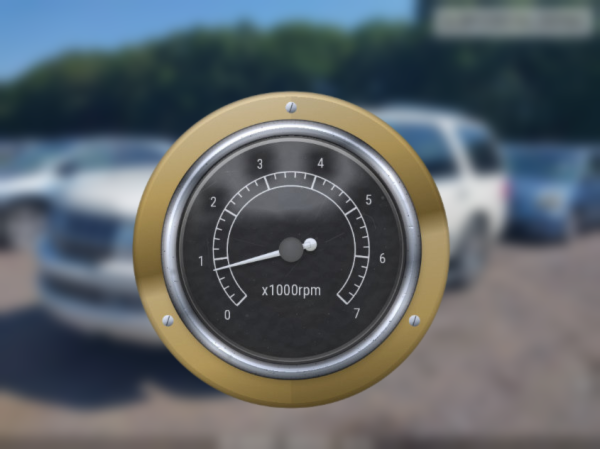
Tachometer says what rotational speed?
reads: 800 rpm
